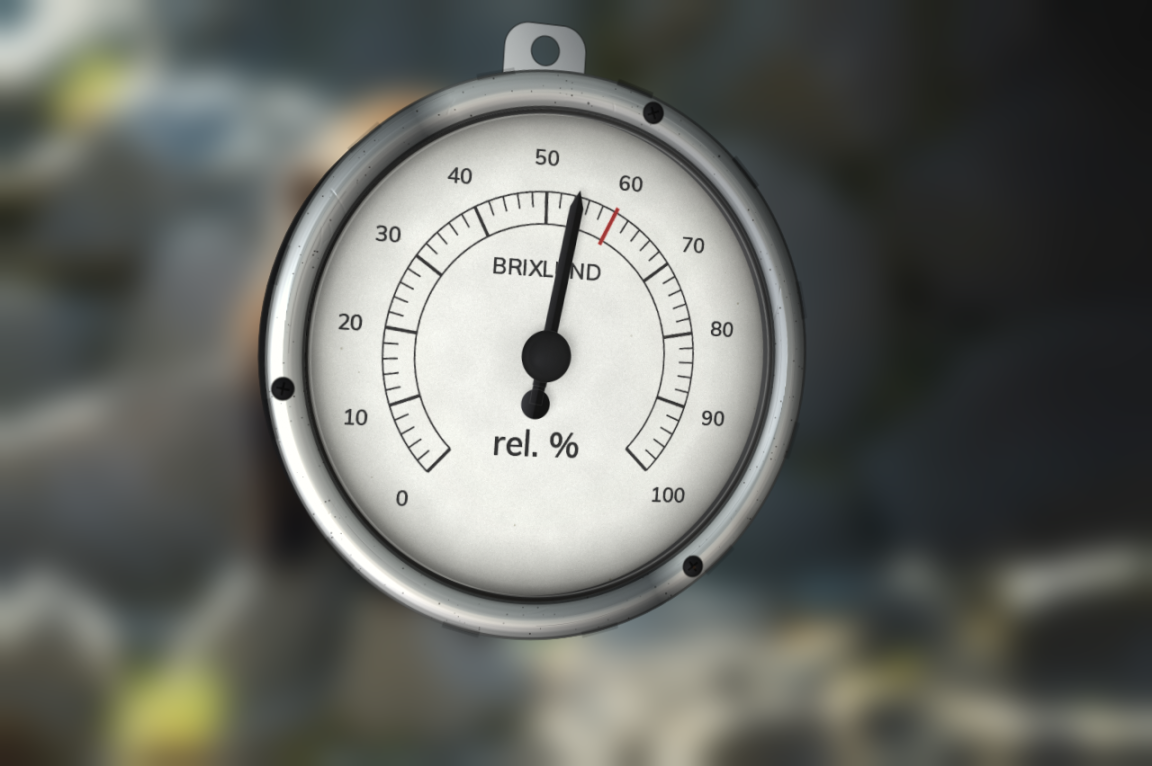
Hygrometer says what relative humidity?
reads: 54 %
